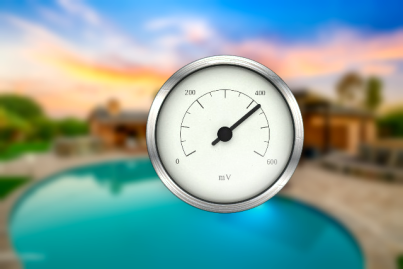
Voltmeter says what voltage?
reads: 425 mV
